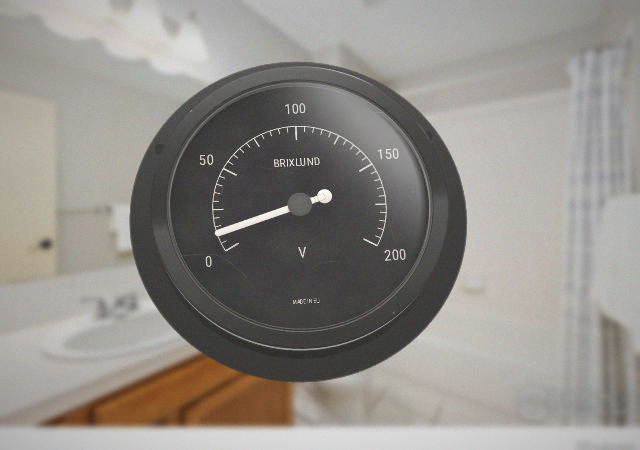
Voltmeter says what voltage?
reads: 10 V
